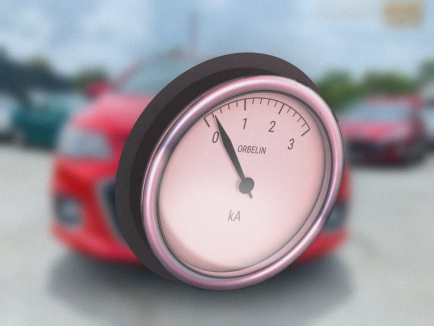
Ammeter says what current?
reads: 0.2 kA
